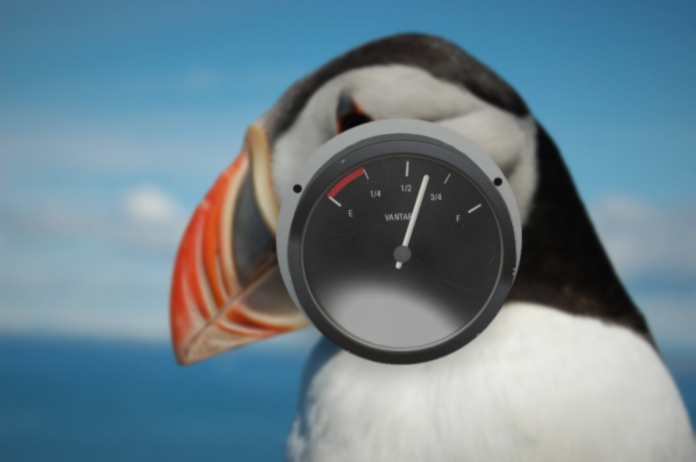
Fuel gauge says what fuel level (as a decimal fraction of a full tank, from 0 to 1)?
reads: 0.625
